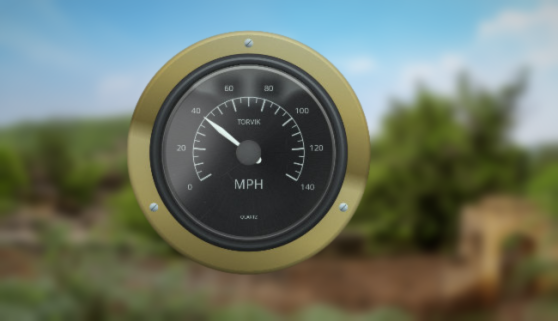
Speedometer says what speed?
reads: 40 mph
